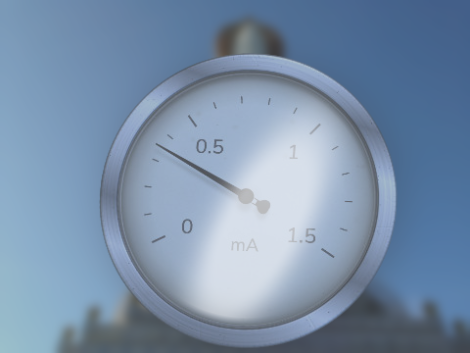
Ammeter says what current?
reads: 0.35 mA
